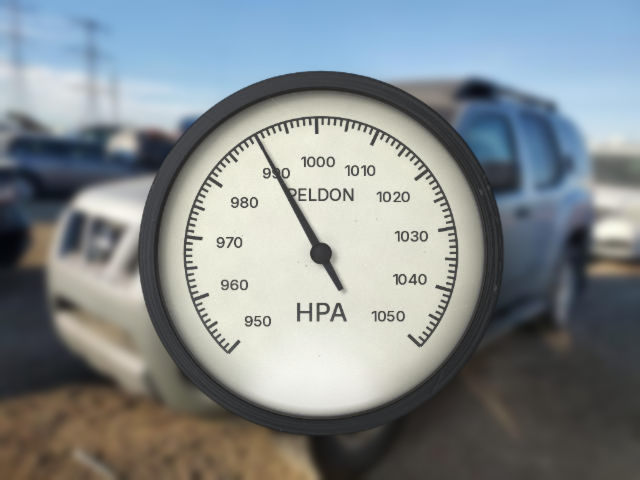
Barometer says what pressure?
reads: 990 hPa
